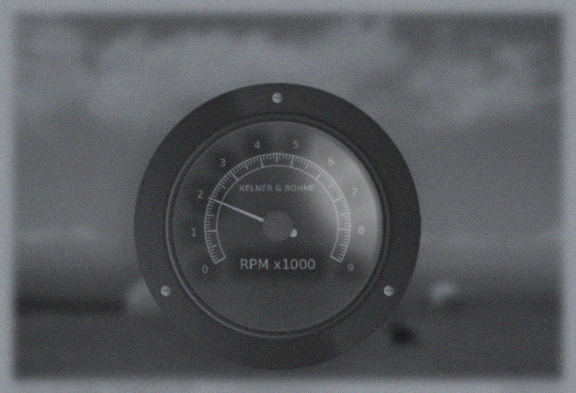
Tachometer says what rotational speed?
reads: 2000 rpm
